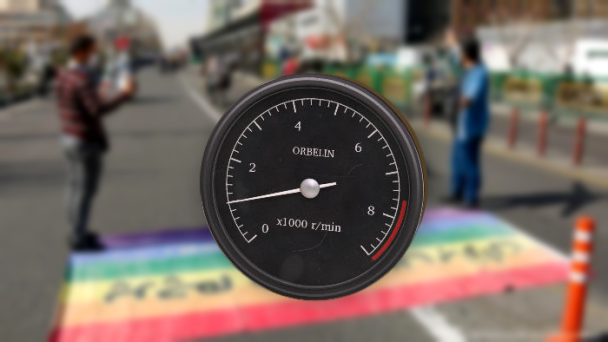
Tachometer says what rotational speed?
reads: 1000 rpm
